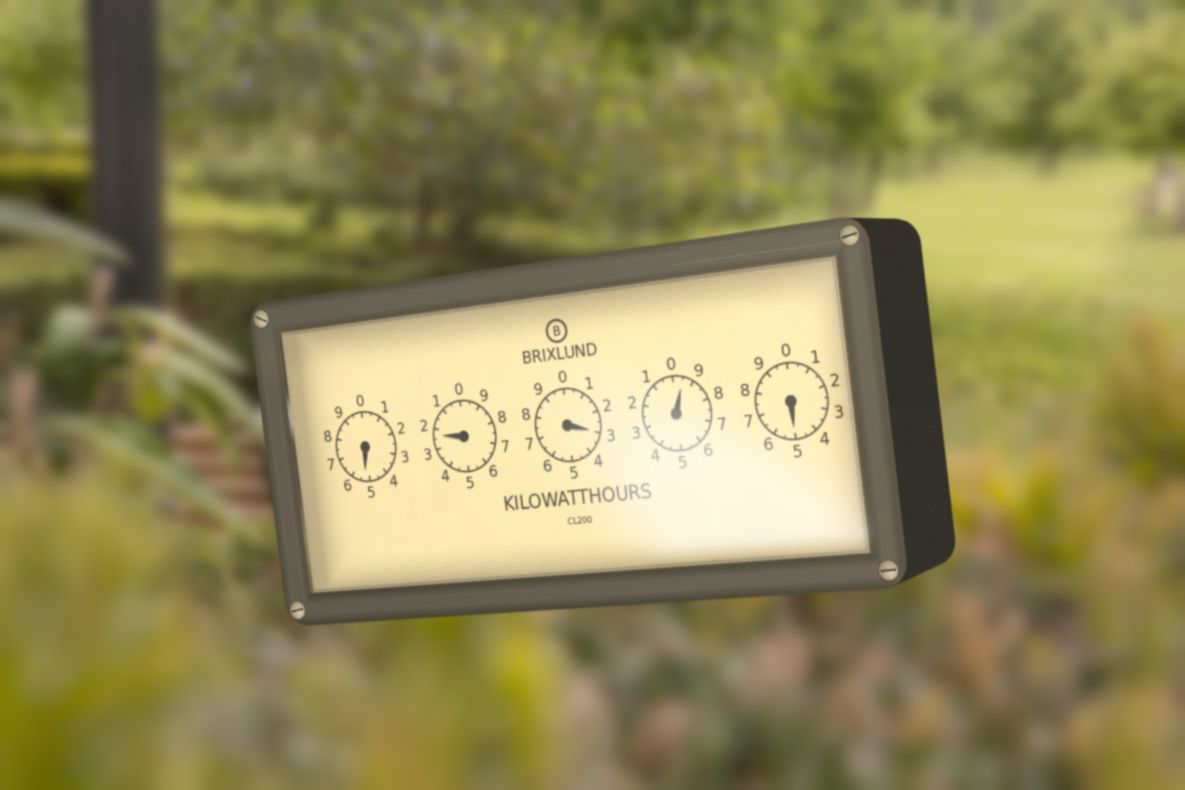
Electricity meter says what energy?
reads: 52295 kWh
